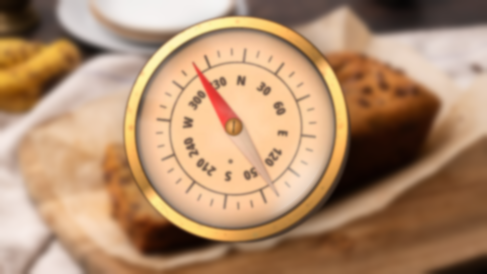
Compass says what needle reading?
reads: 320 °
